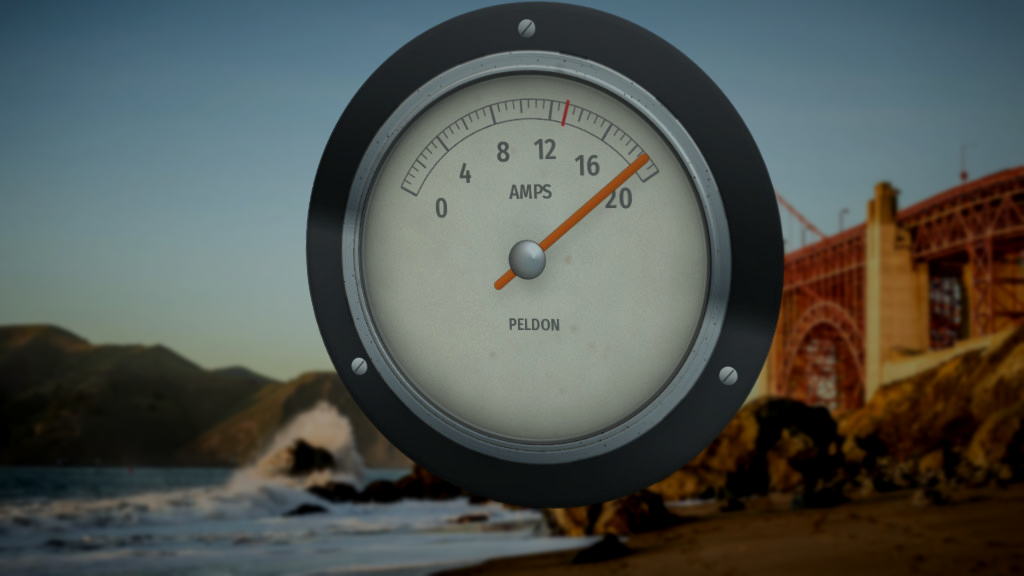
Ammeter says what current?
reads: 19 A
